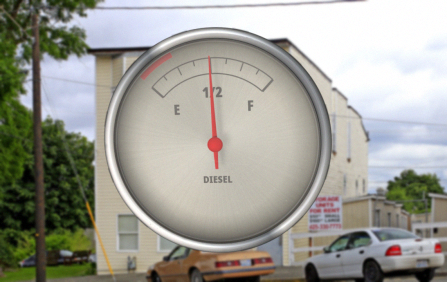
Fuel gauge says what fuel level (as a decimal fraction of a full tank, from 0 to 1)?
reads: 0.5
